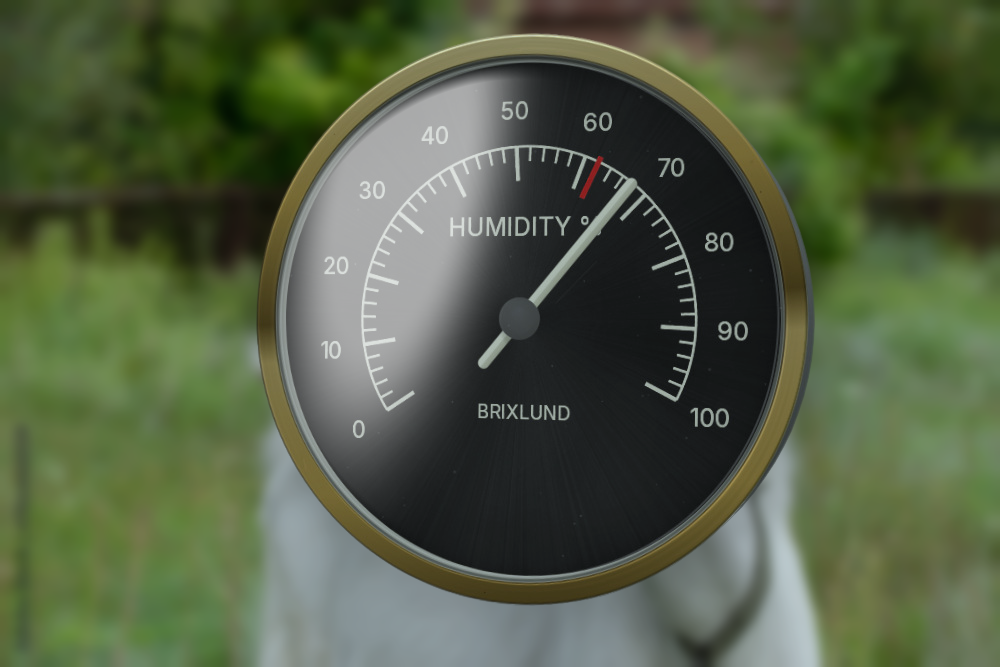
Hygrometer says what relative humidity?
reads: 68 %
